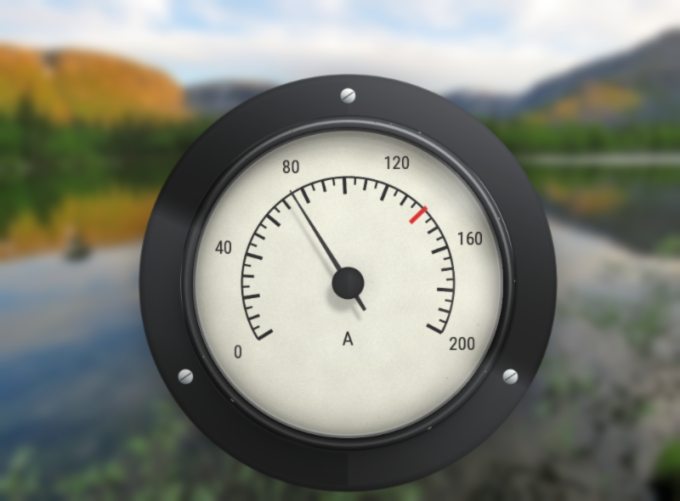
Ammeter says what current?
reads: 75 A
